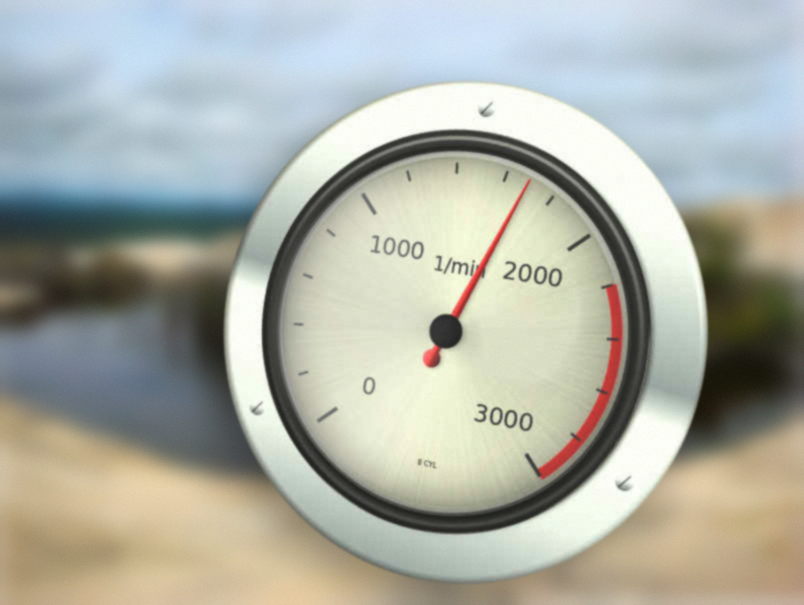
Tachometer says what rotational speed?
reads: 1700 rpm
